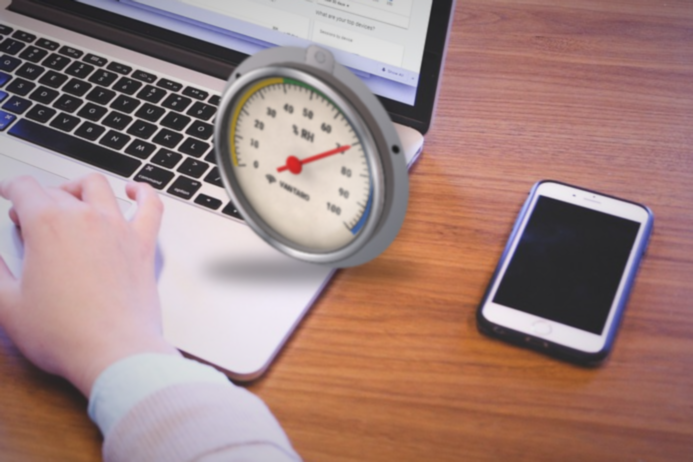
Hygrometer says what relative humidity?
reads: 70 %
